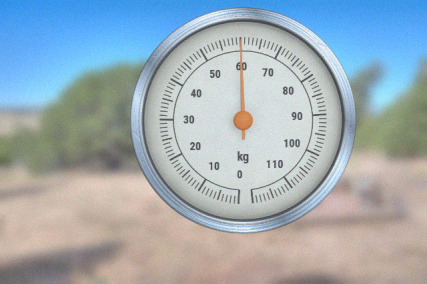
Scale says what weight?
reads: 60 kg
